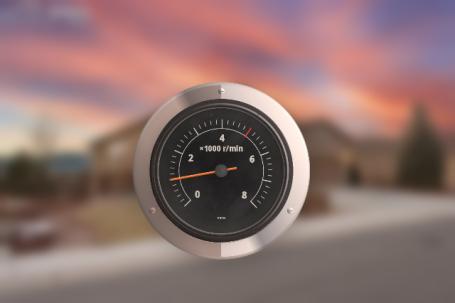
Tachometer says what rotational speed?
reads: 1000 rpm
